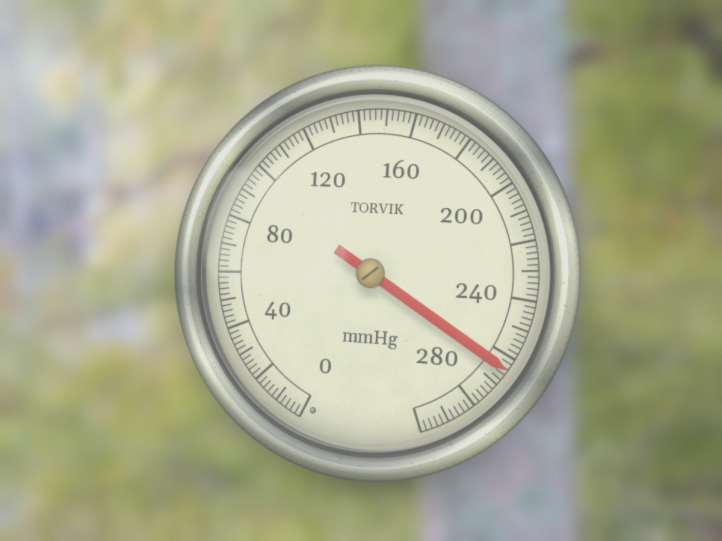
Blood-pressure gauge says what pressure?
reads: 264 mmHg
